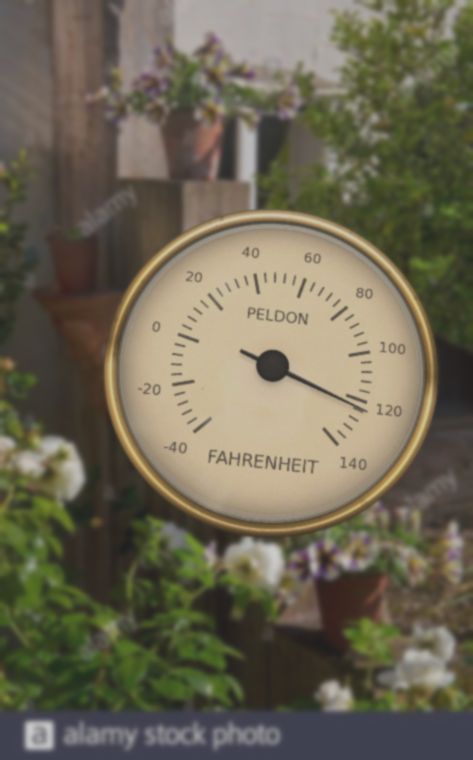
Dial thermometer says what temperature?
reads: 124 °F
